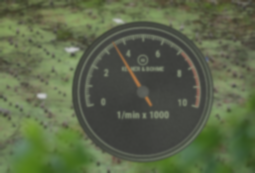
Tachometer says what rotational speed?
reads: 3500 rpm
